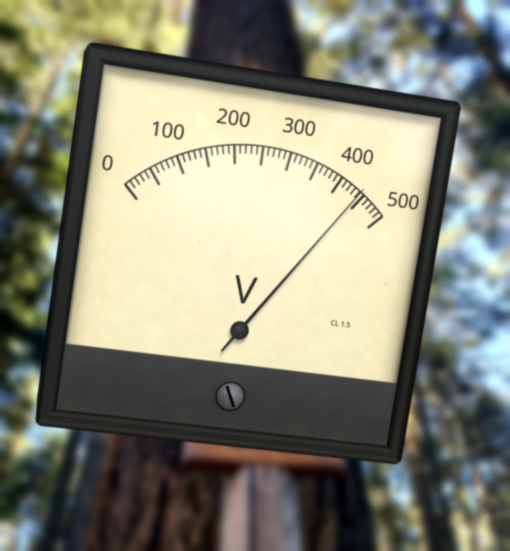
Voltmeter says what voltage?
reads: 440 V
